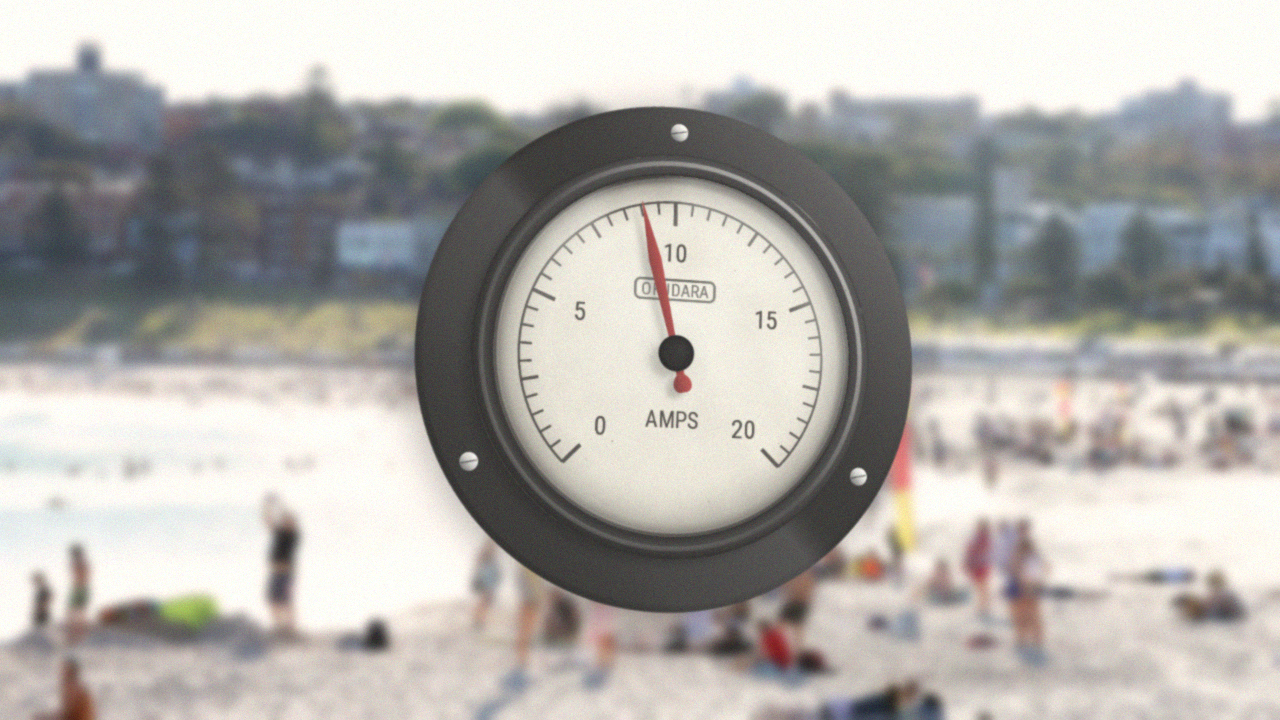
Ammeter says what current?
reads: 9 A
